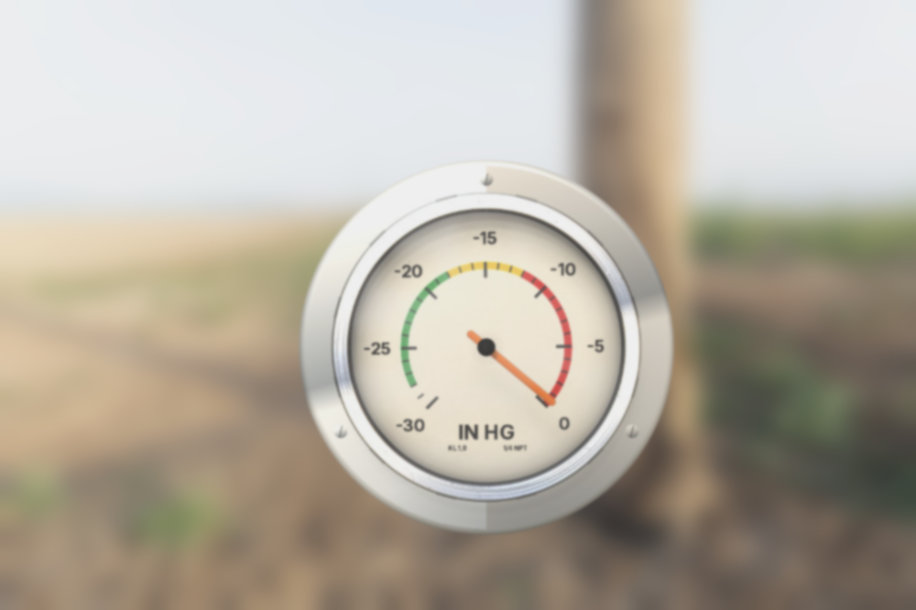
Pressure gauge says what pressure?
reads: -0.5 inHg
